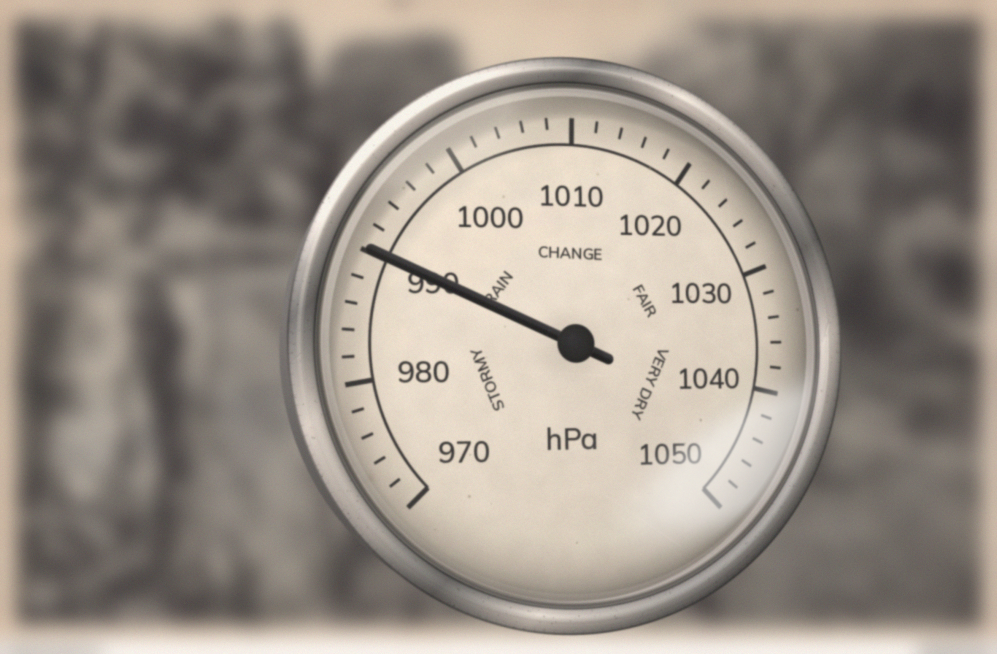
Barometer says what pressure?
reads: 990 hPa
